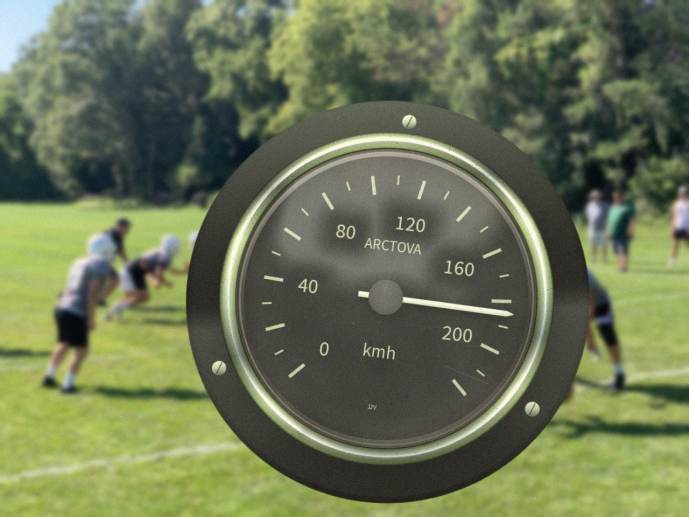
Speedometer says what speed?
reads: 185 km/h
